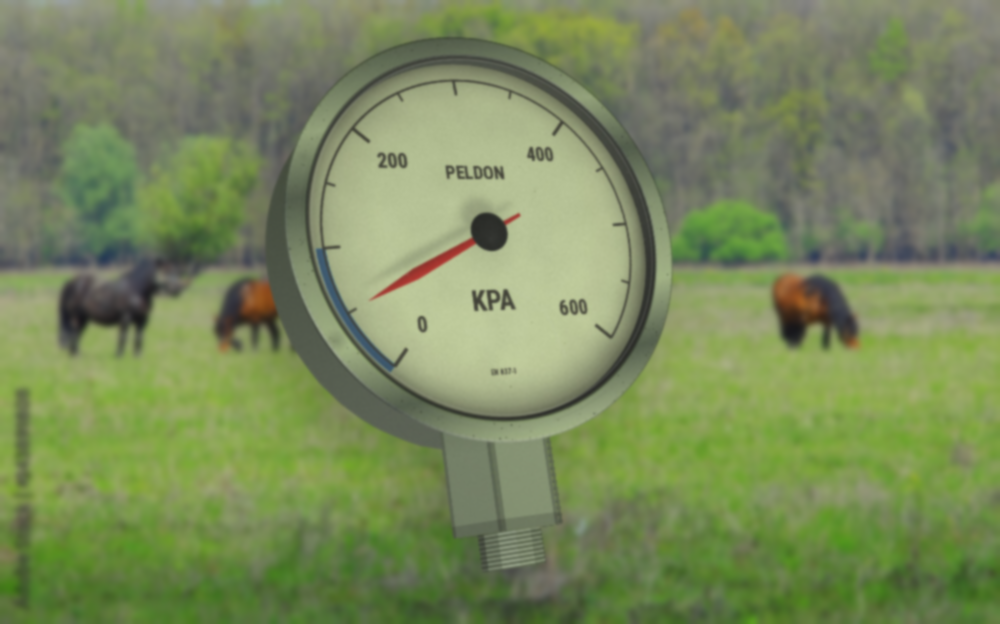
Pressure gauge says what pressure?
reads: 50 kPa
